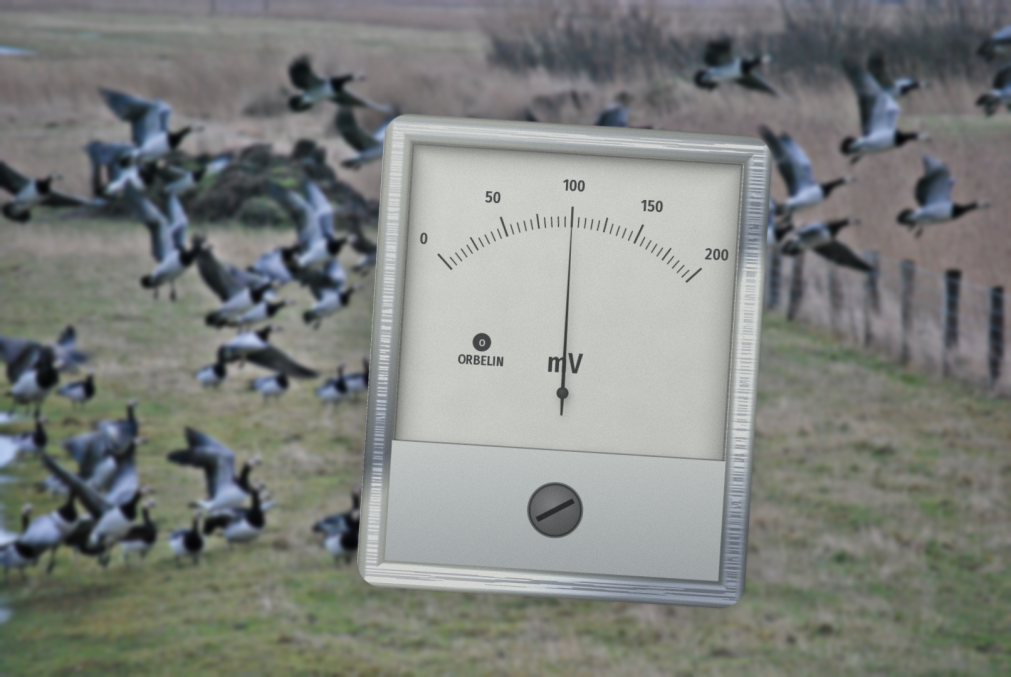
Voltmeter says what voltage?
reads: 100 mV
